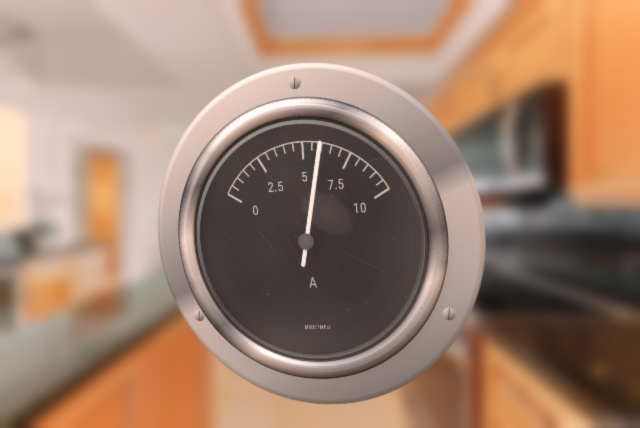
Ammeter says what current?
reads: 6 A
